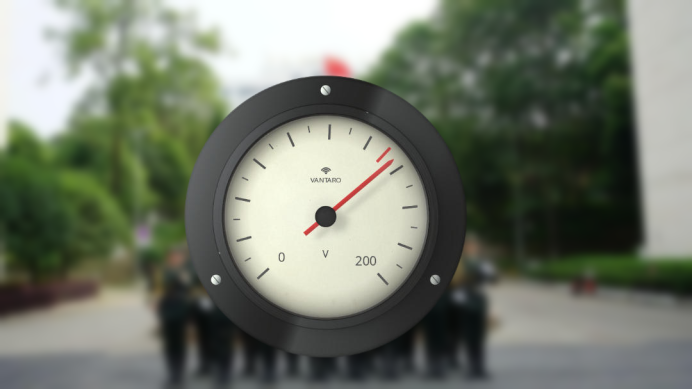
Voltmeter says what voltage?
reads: 135 V
